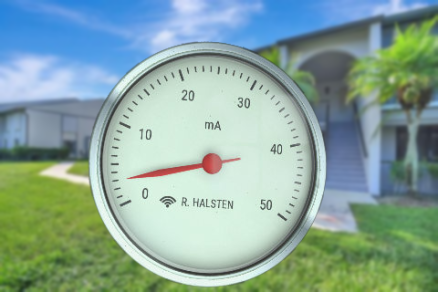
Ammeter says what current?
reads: 3 mA
